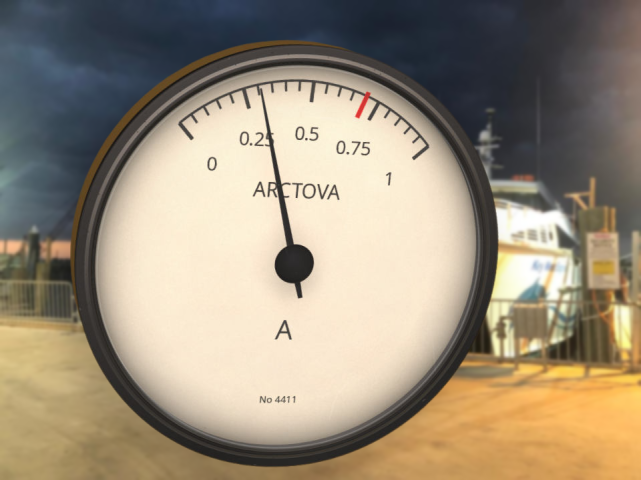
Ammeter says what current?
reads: 0.3 A
